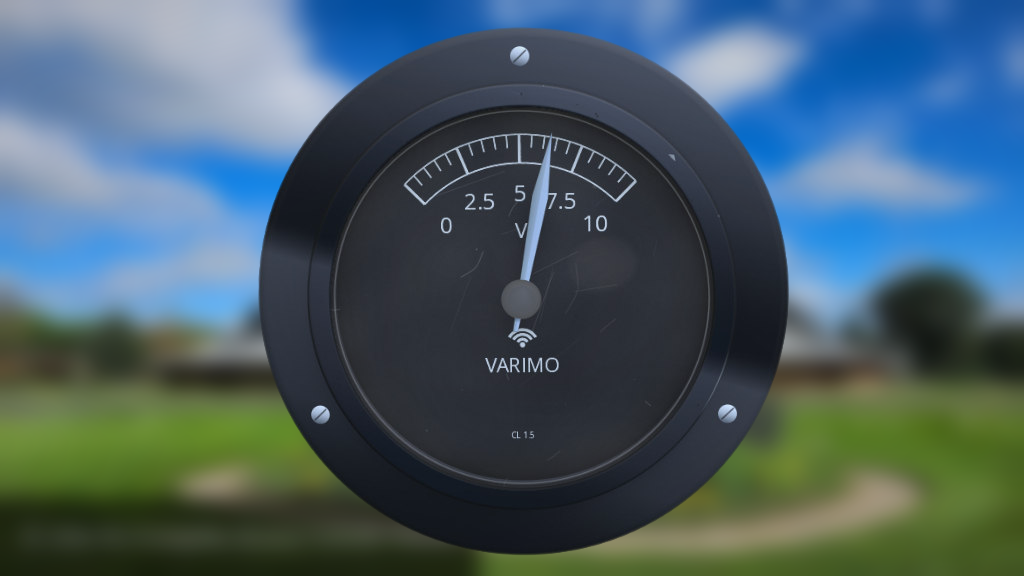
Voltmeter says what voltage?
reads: 6.25 V
